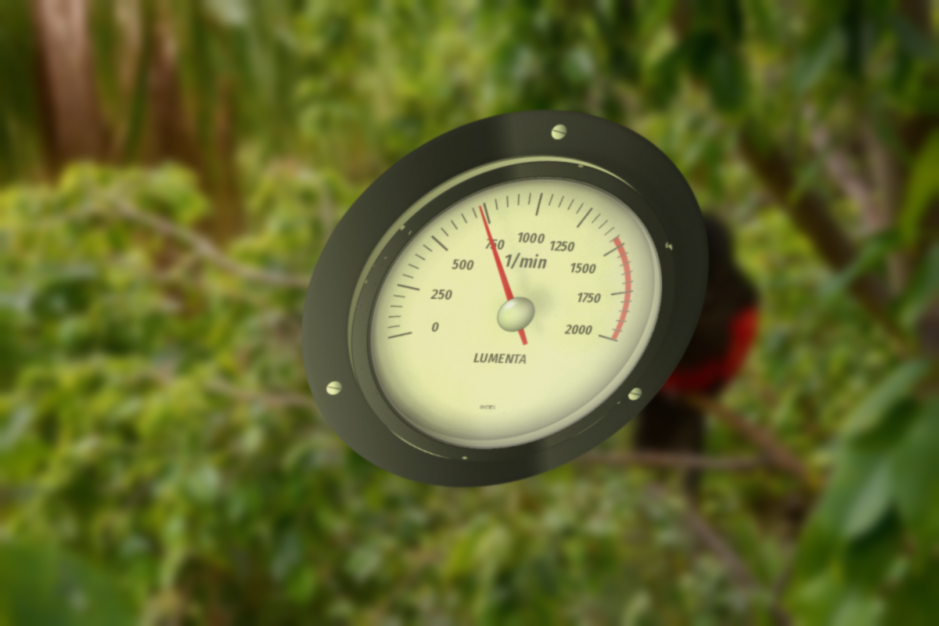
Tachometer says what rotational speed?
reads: 725 rpm
